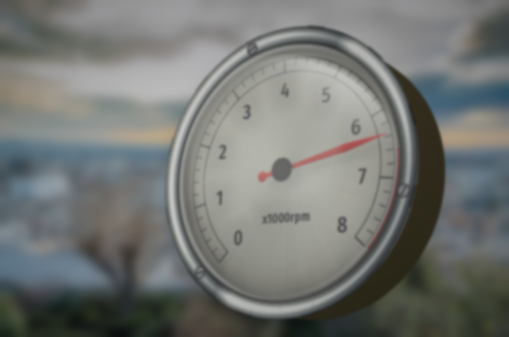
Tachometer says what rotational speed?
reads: 6400 rpm
